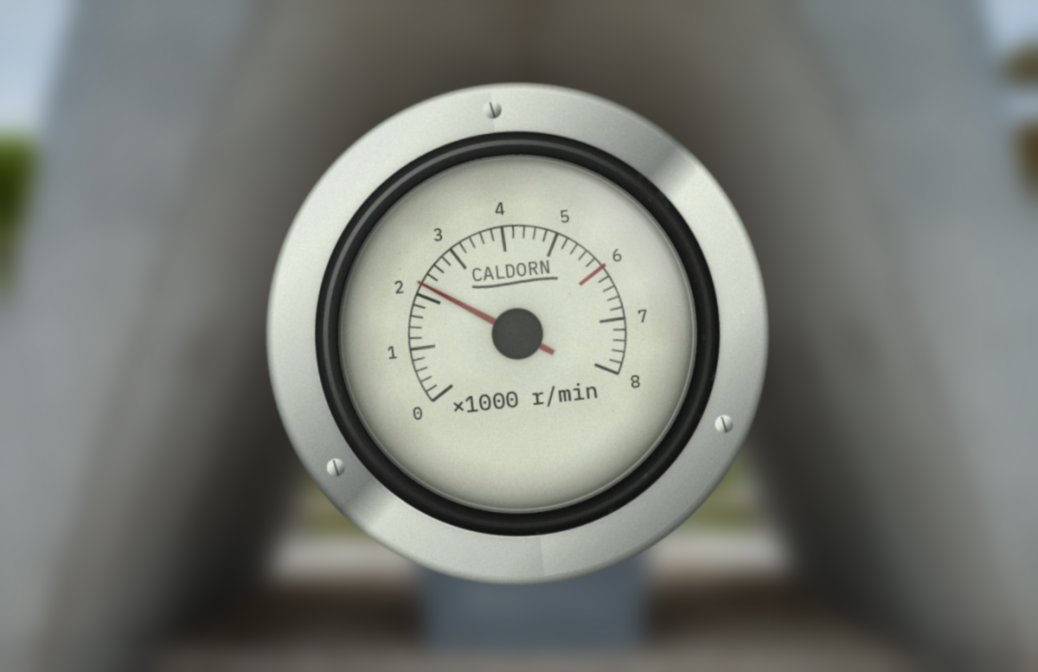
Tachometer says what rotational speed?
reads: 2200 rpm
